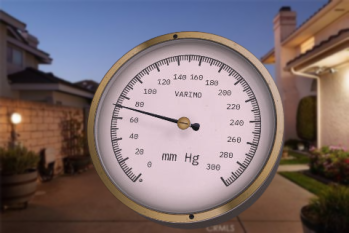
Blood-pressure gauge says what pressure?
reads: 70 mmHg
